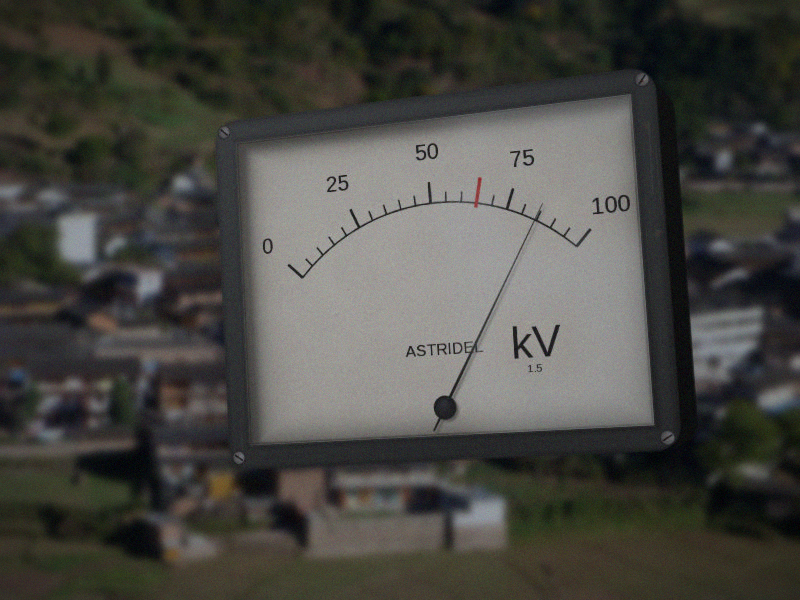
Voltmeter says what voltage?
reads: 85 kV
